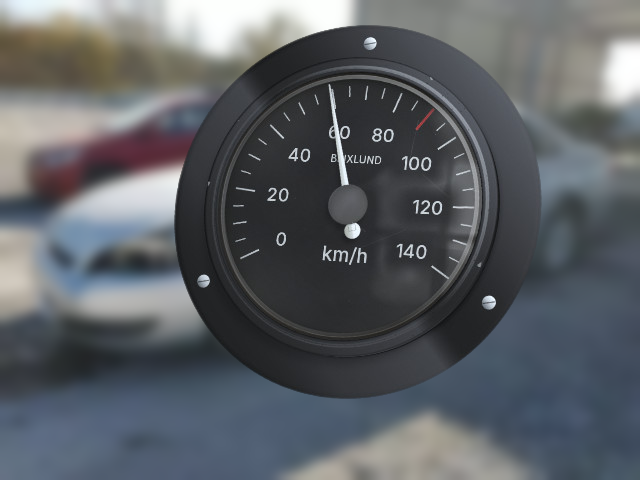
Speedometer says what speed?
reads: 60 km/h
